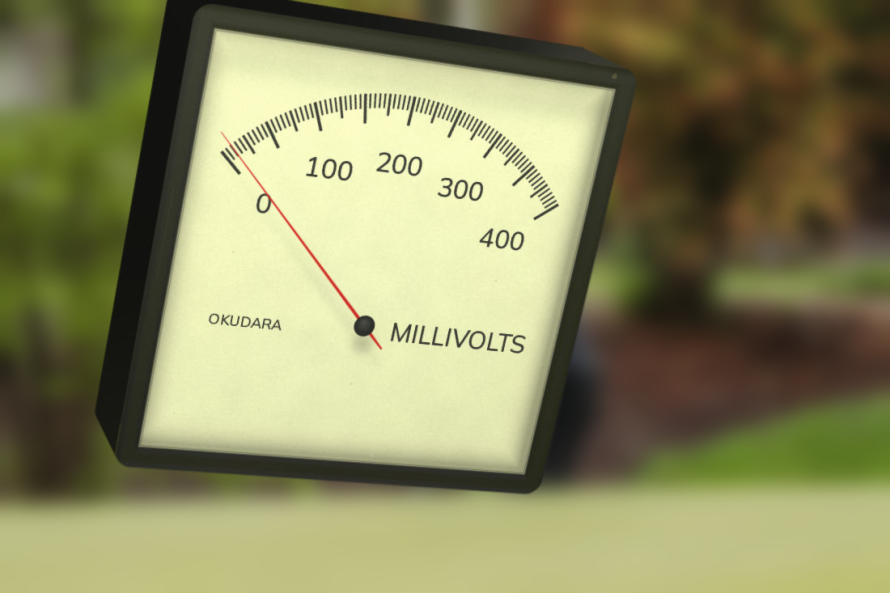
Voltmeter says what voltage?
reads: 10 mV
